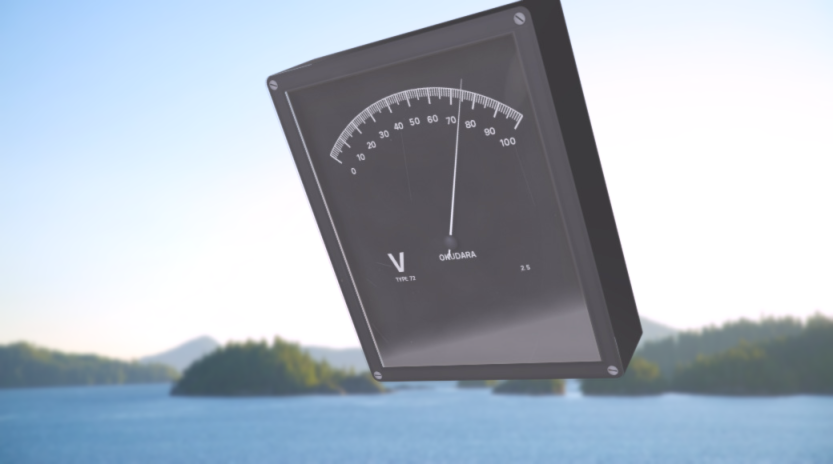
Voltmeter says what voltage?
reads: 75 V
